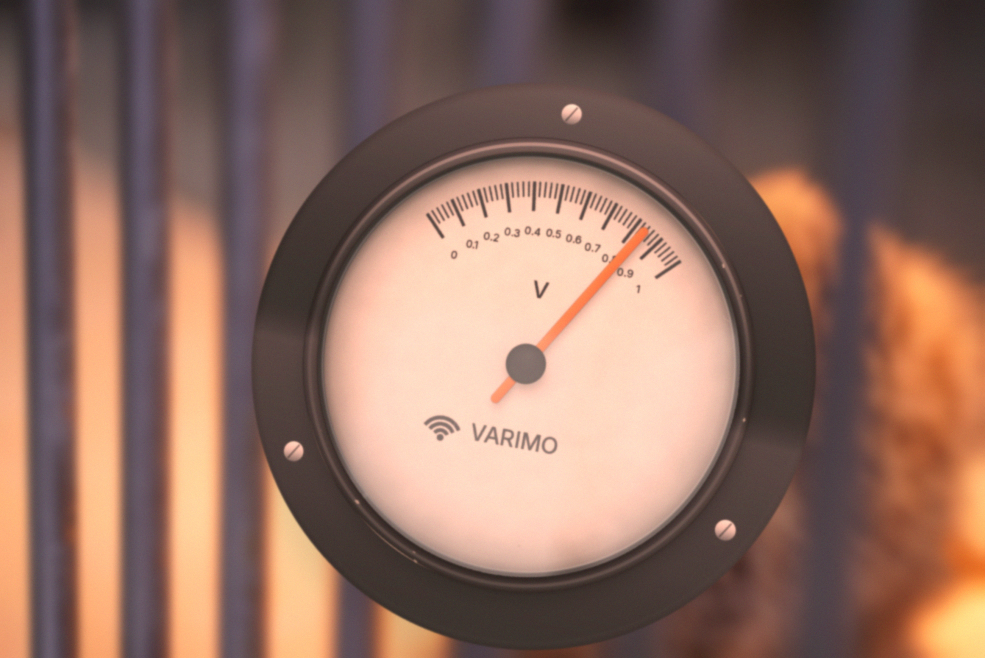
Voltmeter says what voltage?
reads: 0.84 V
